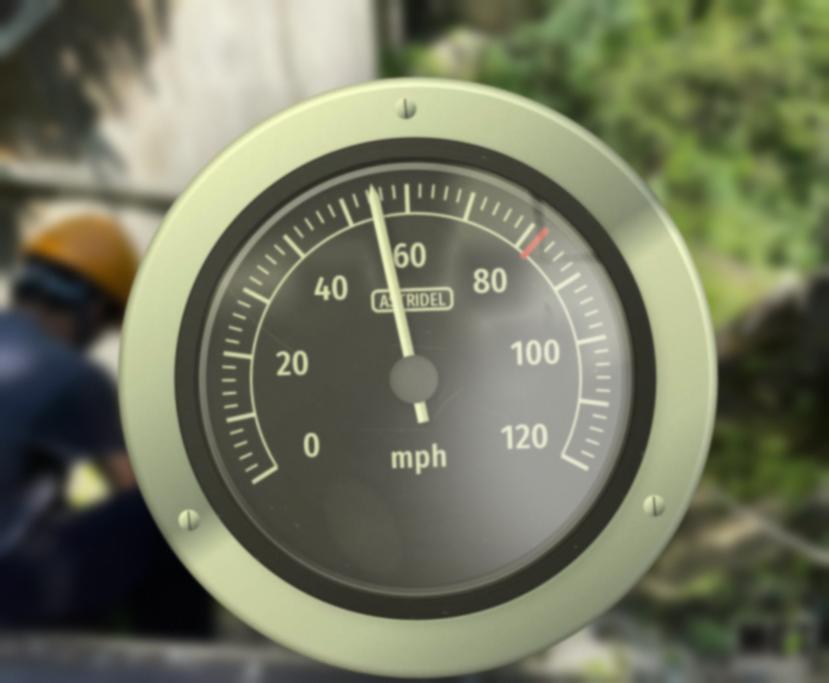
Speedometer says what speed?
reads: 55 mph
